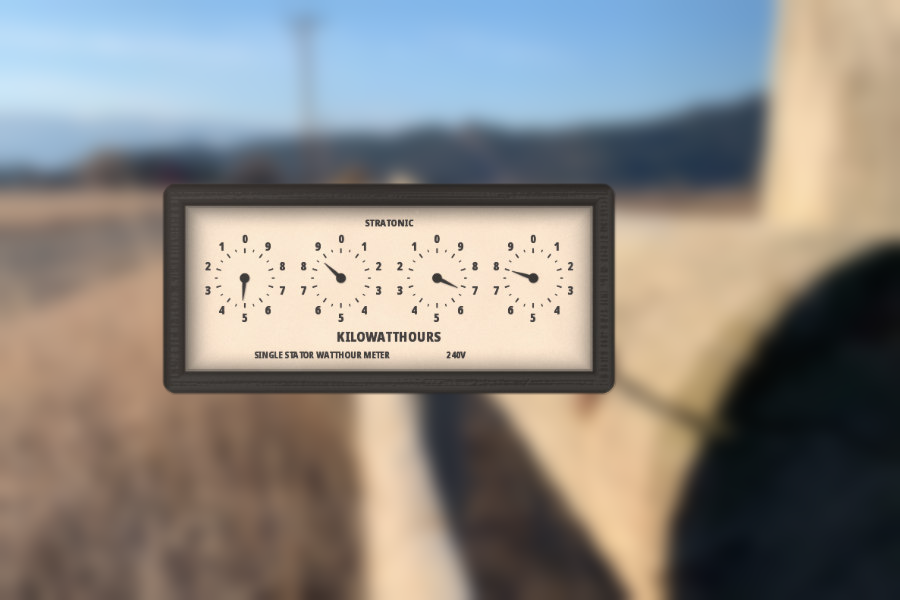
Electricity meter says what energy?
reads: 4868 kWh
